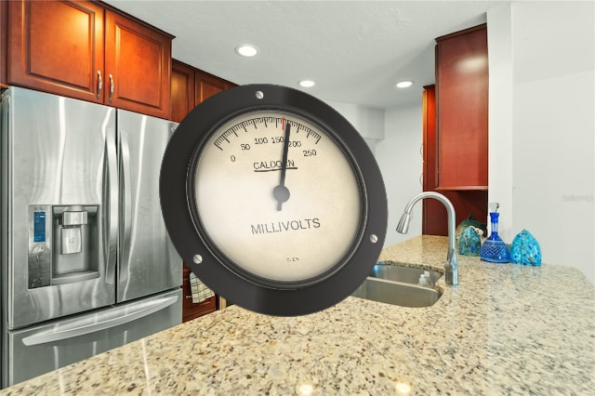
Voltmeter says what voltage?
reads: 175 mV
